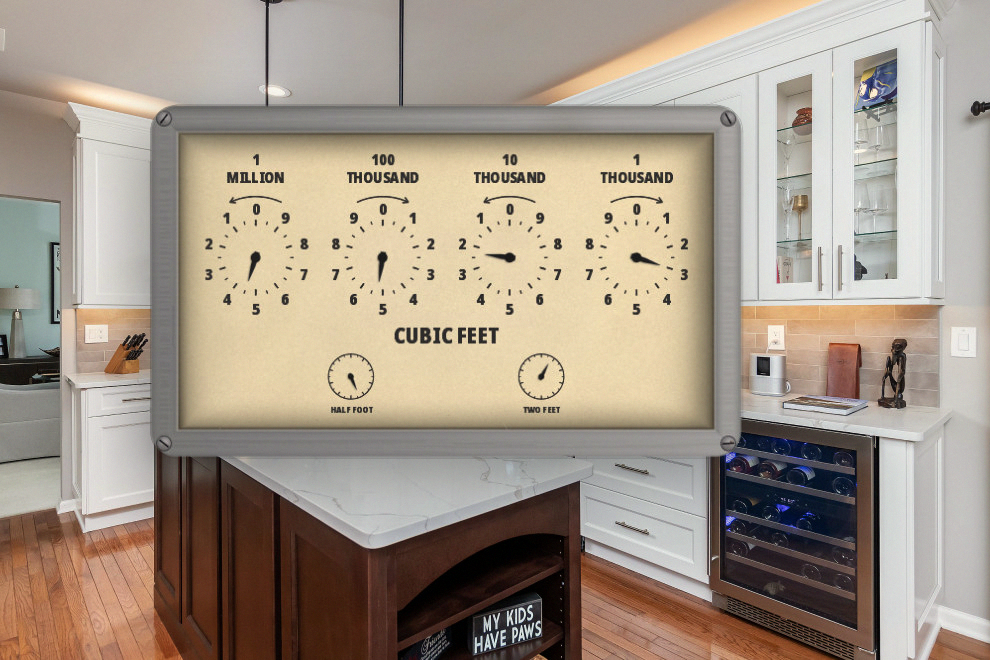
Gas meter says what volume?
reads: 452300 ft³
